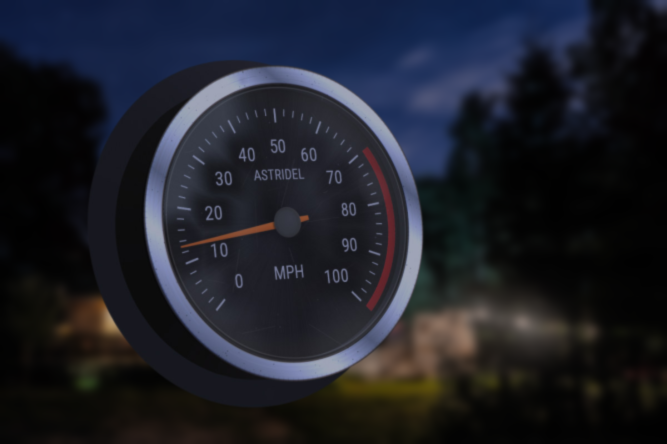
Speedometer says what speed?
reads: 13 mph
